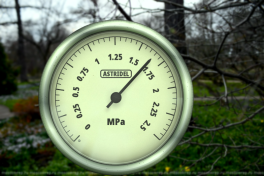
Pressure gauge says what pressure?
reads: 1.65 MPa
